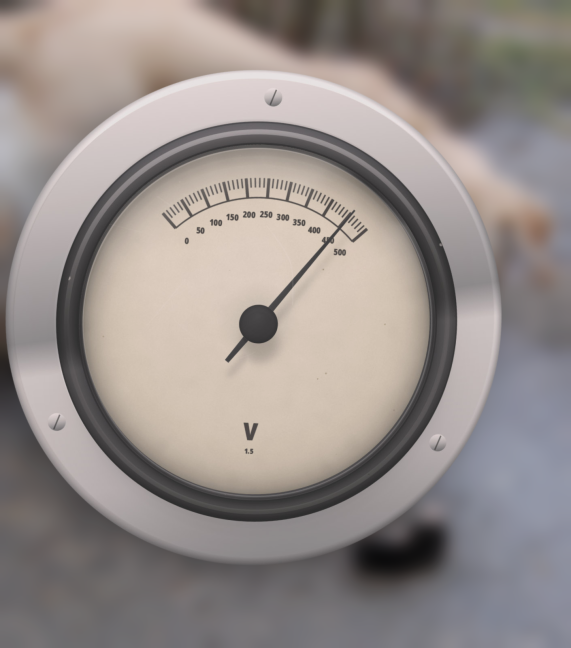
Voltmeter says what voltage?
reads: 450 V
